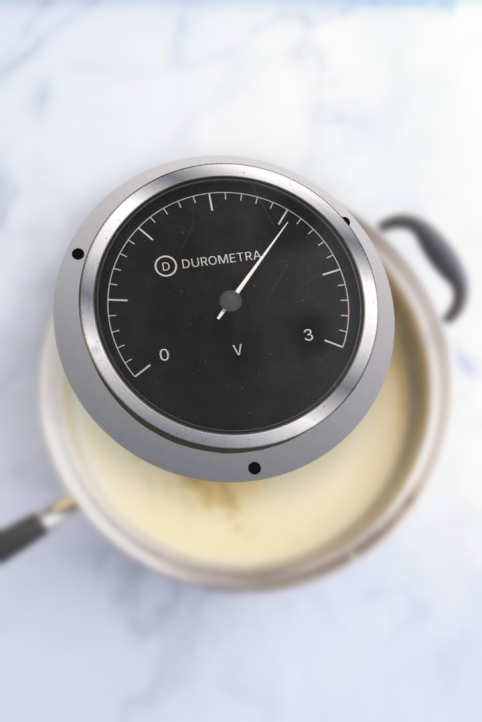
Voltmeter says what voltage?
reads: 2.05 V
